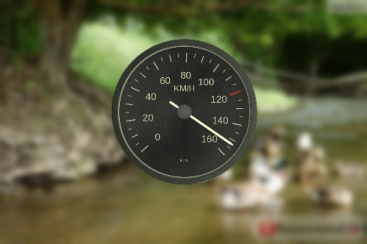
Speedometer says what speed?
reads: 152.5 km/h
